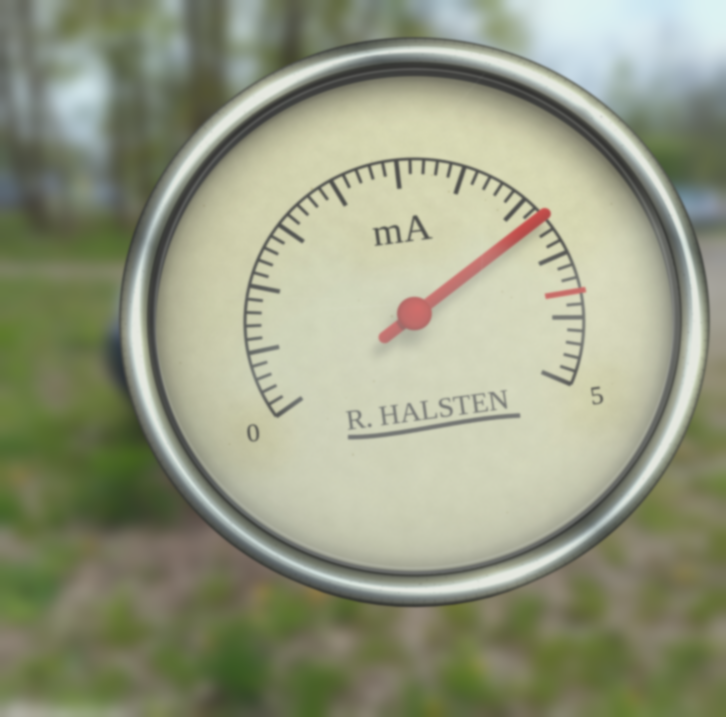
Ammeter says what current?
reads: 3.7 mA
